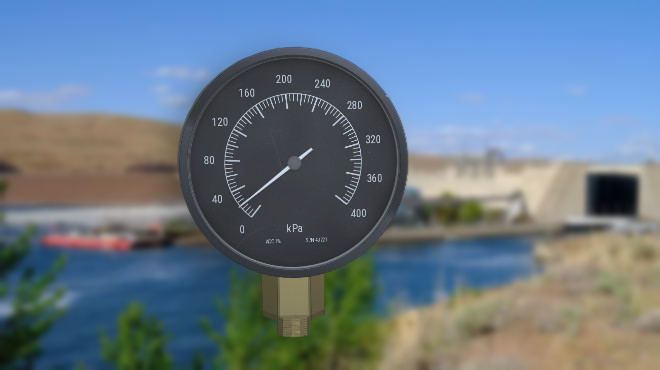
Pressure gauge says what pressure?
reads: 20 kPa
